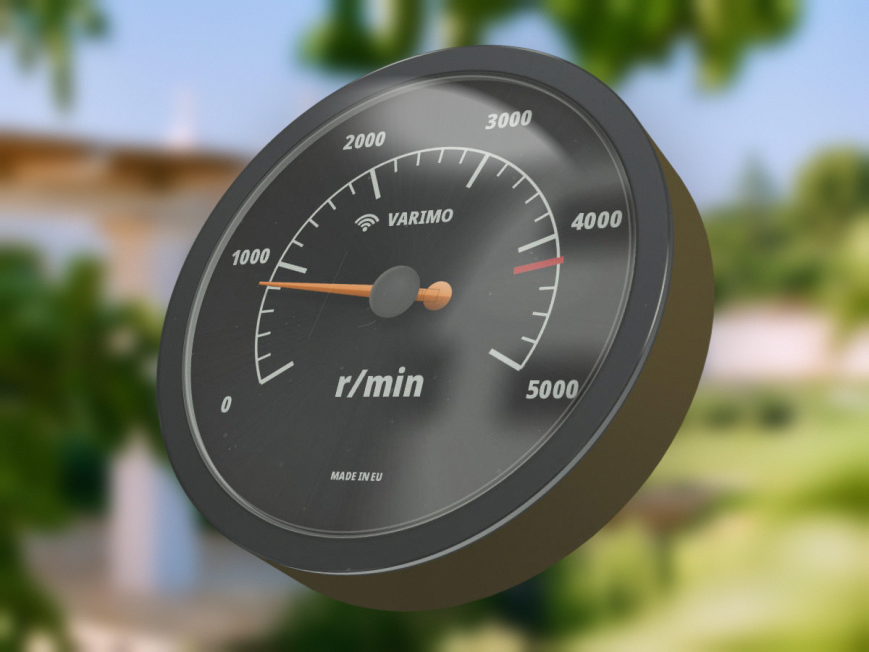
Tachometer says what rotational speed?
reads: 800 rpm
